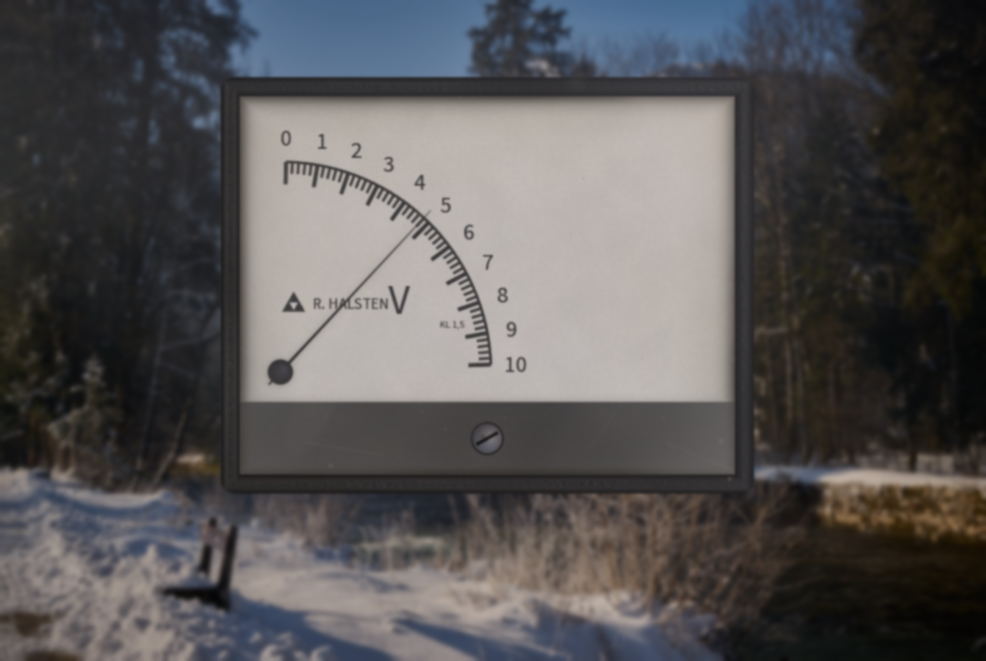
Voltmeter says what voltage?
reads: 4.8 V
